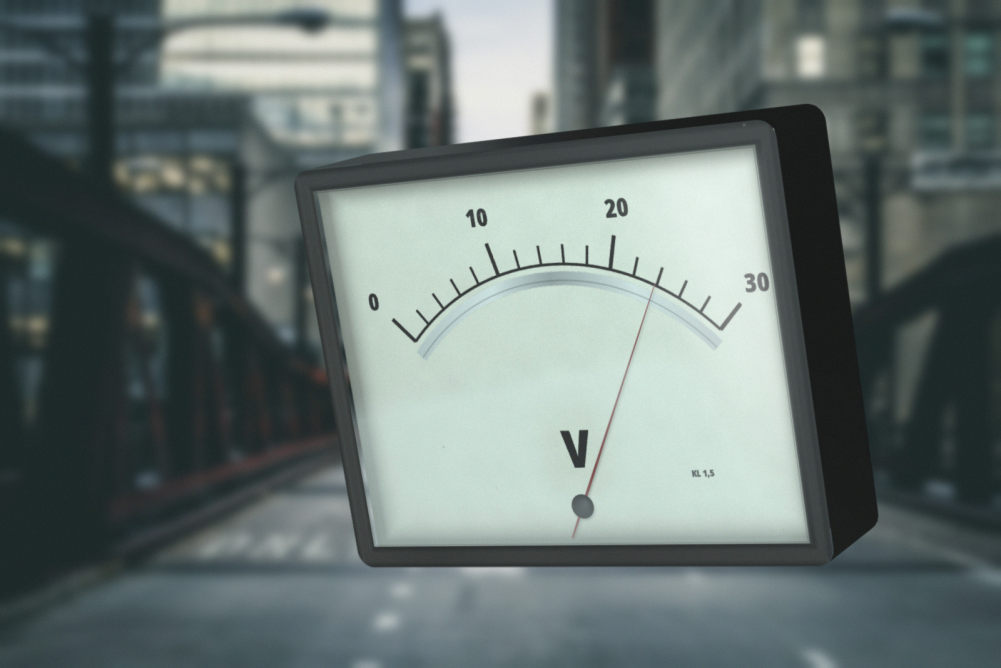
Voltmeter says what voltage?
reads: 24 V
